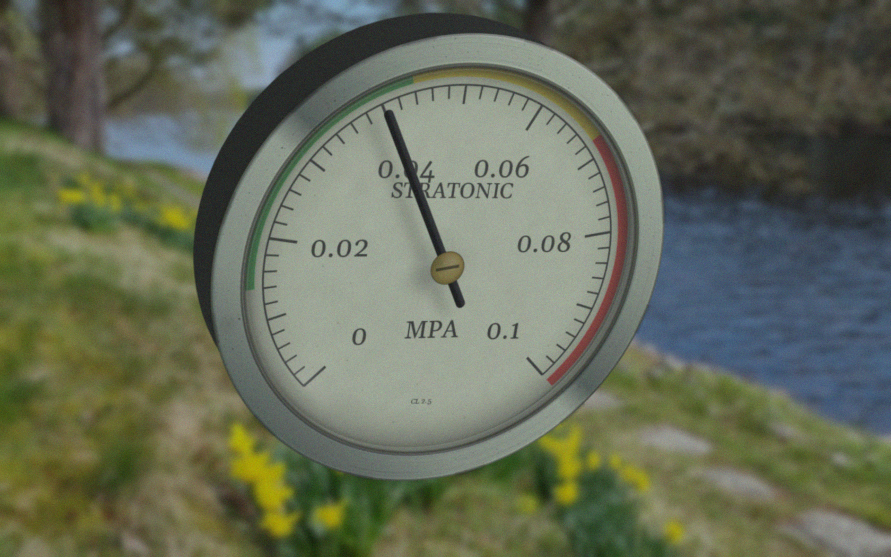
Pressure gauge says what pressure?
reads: 0.04 MPa
